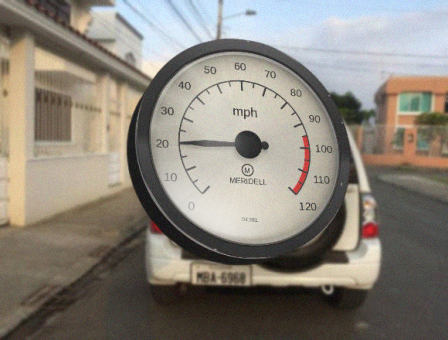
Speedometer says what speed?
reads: 20 mph
